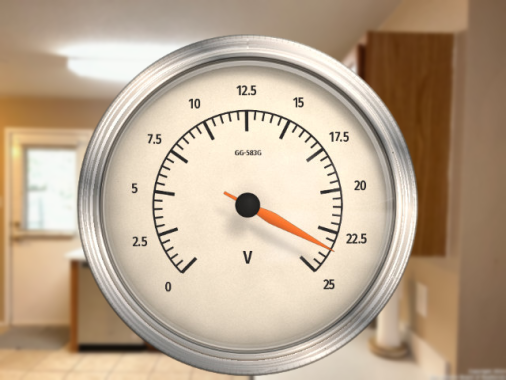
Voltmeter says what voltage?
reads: 23.5 V
